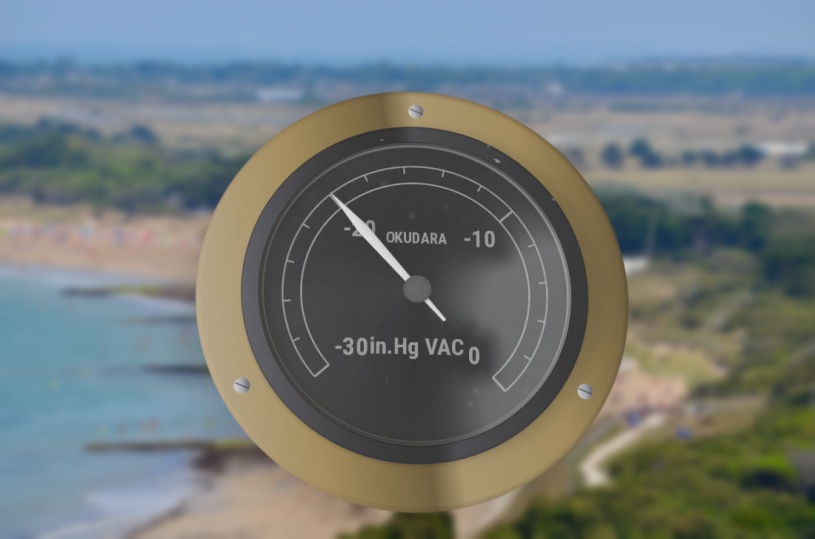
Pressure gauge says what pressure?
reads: -20 inHg
